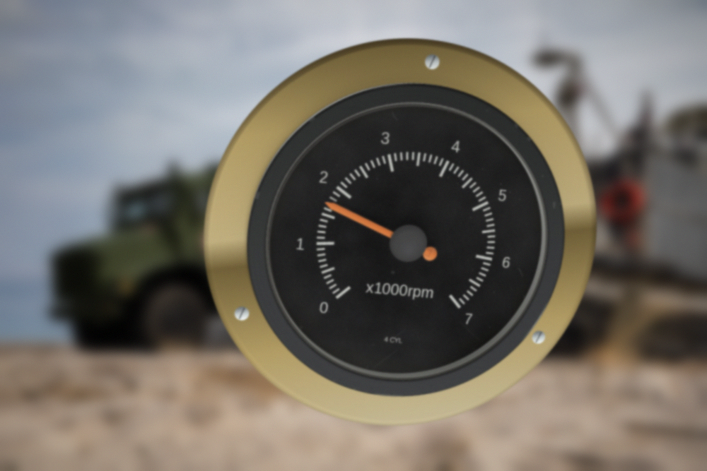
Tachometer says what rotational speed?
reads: 1700 rpm
